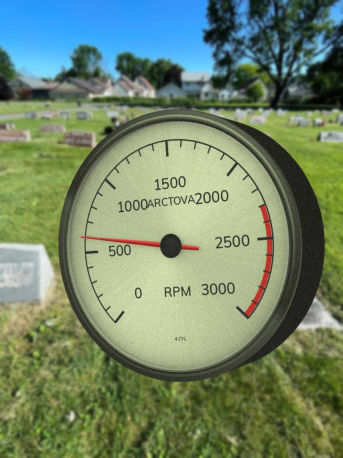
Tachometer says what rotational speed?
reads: 600 rpm
